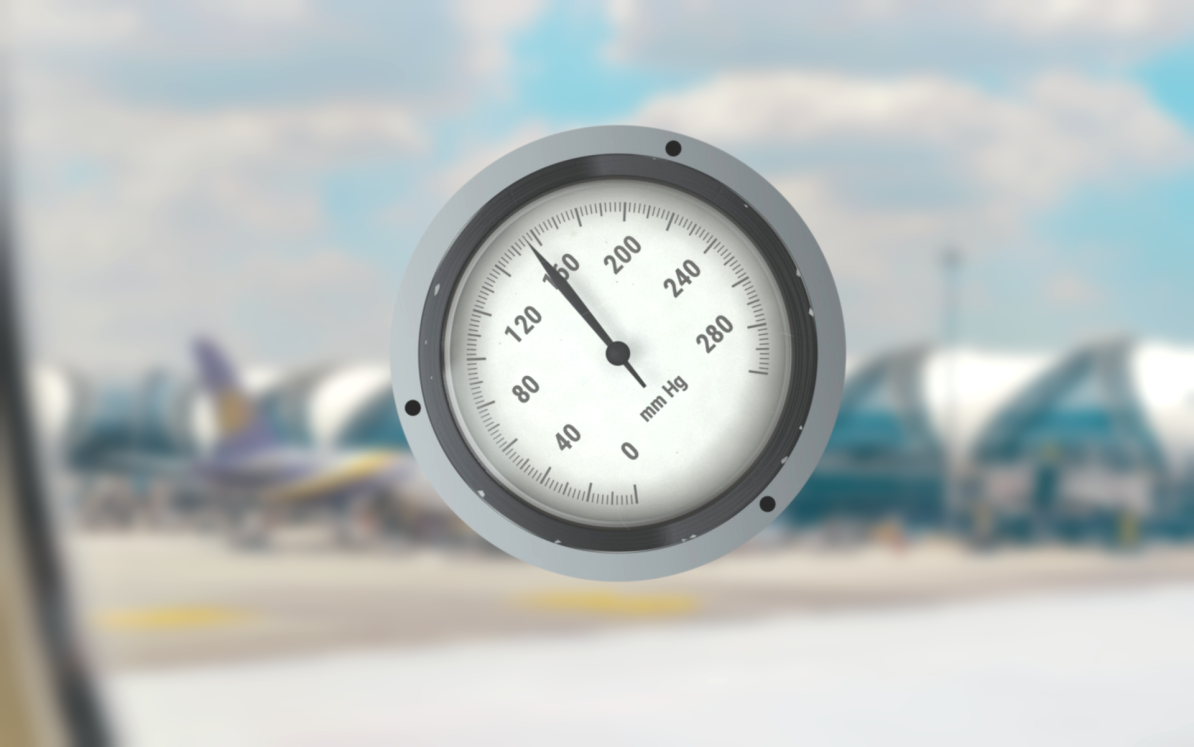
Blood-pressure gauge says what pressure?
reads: 156 mmHg
